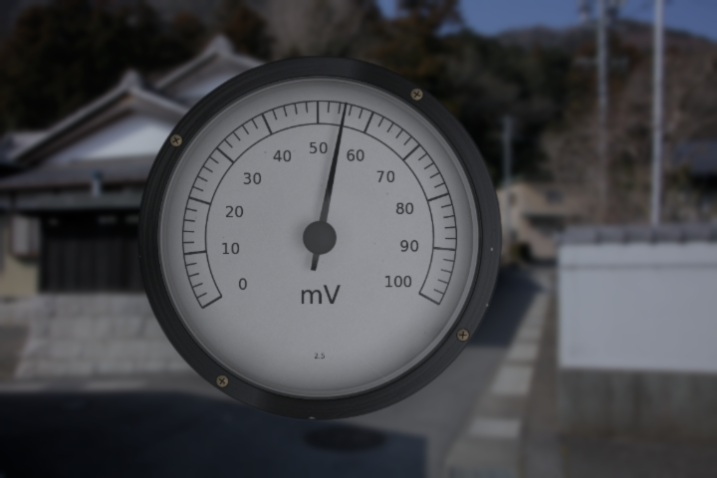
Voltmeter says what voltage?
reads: 55 mV
